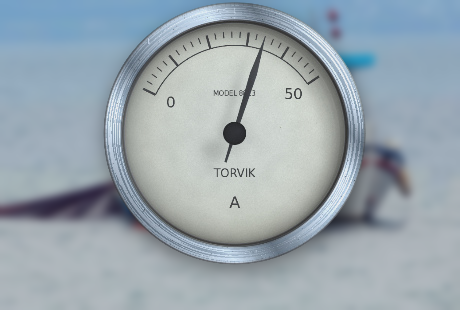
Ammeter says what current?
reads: 34 A
